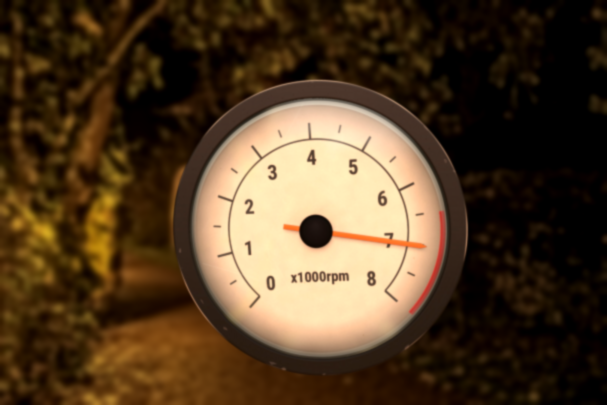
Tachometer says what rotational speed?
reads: 7000 rpm
